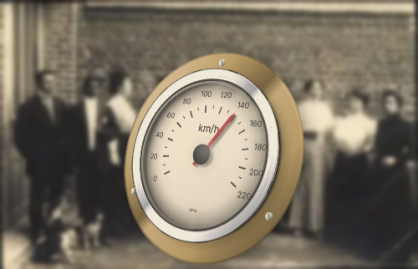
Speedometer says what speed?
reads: 140 km/h
